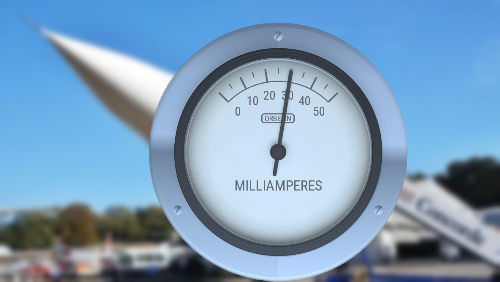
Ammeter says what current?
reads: 30 mA
